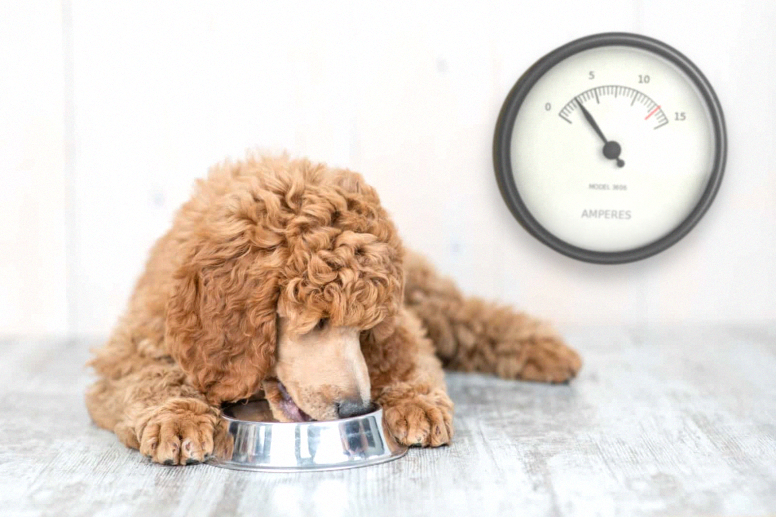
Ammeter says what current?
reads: 2.5 A
